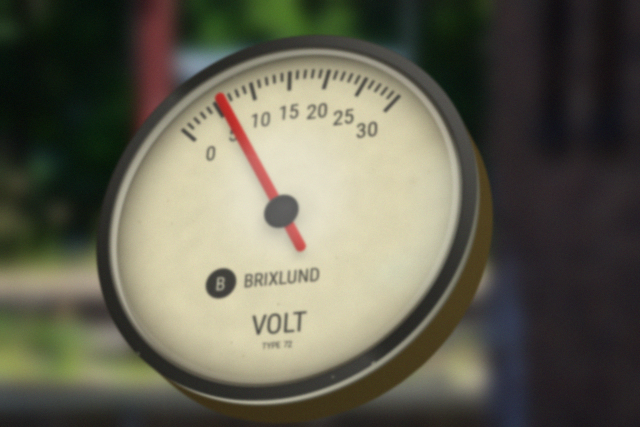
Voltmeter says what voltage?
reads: 6 V
